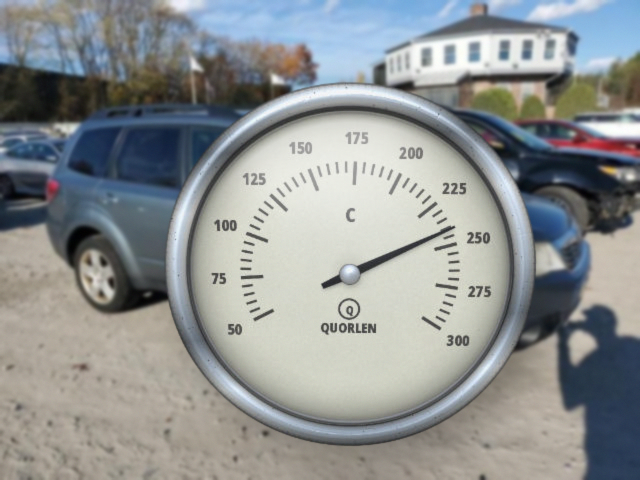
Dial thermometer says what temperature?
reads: 240 °C
